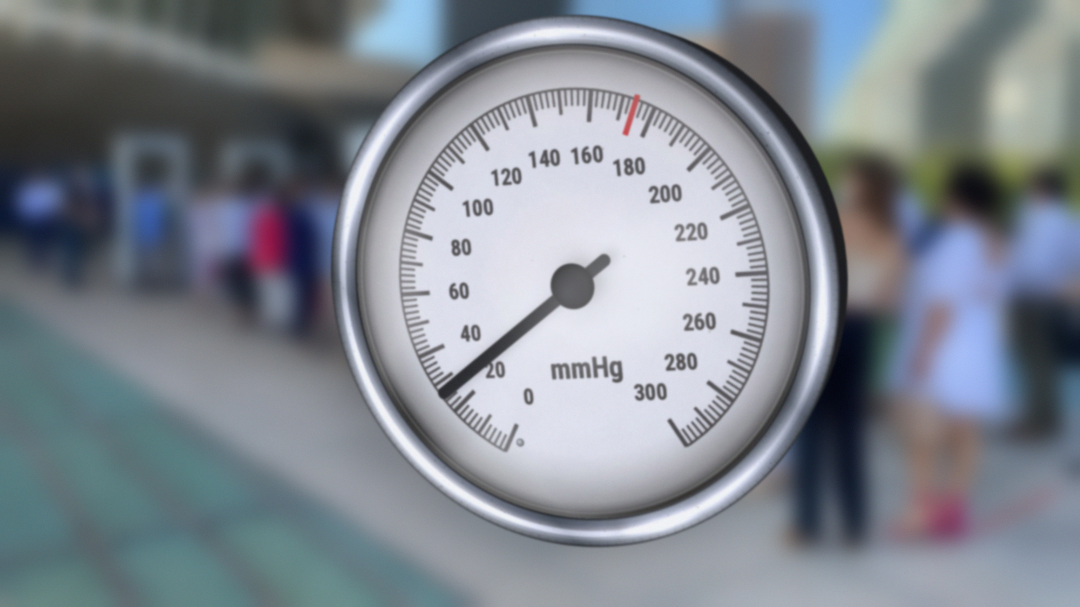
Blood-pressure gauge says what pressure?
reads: 26 mmHg
